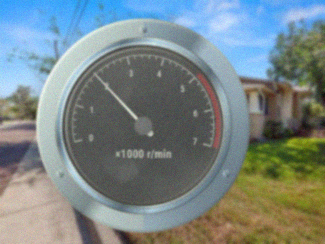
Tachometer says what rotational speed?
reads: 2000 rpm
